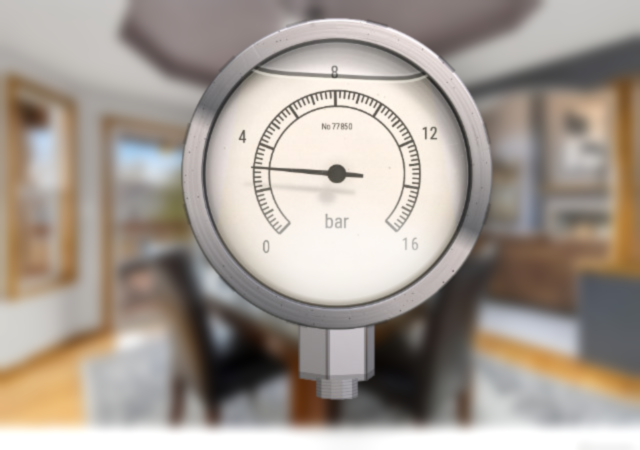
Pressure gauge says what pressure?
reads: 3 bar
